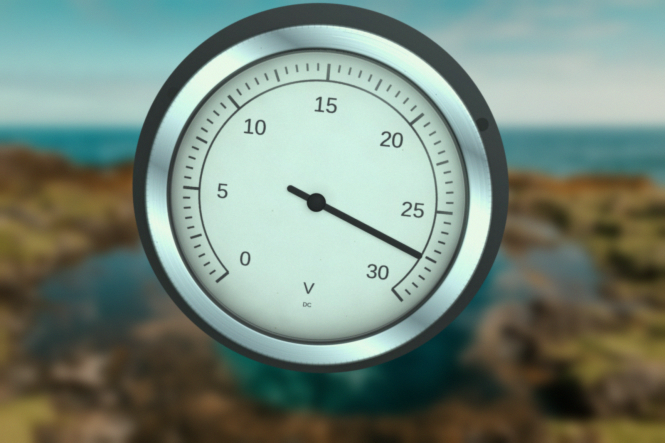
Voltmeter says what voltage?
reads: 27.5 V
